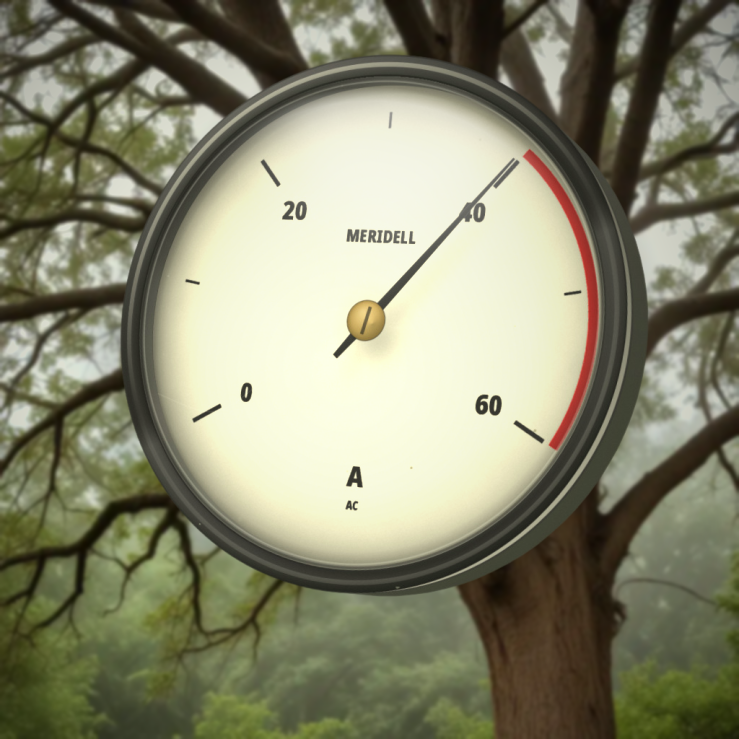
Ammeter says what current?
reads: 40 A
